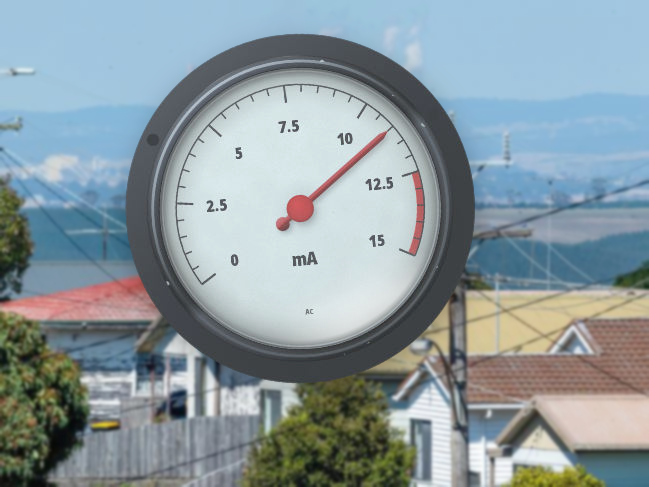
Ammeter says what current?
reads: 11 mA
